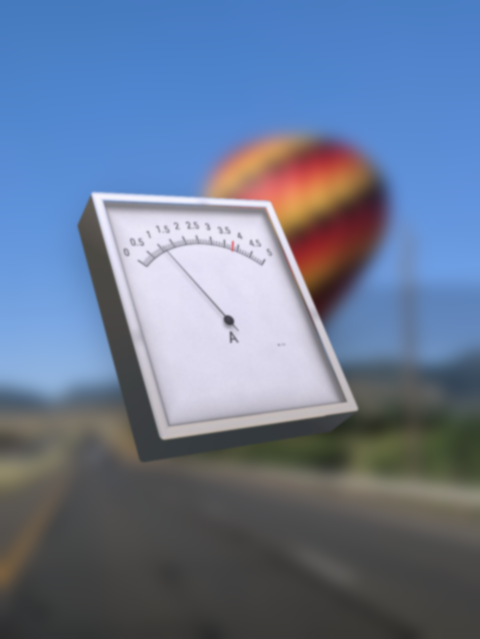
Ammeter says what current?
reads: 1 A
